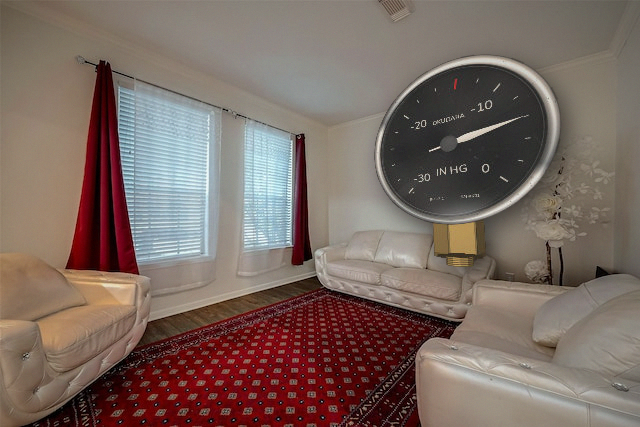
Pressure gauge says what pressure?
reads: -6 inHg
